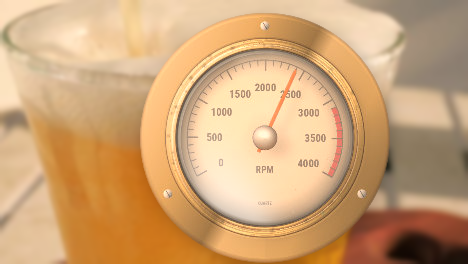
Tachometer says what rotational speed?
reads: 2400 rpm
